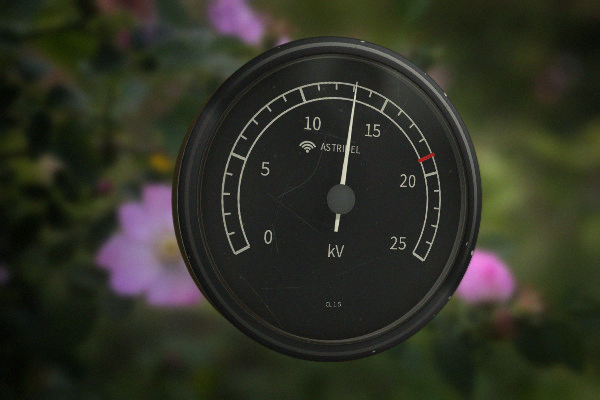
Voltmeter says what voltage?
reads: 13 kV
